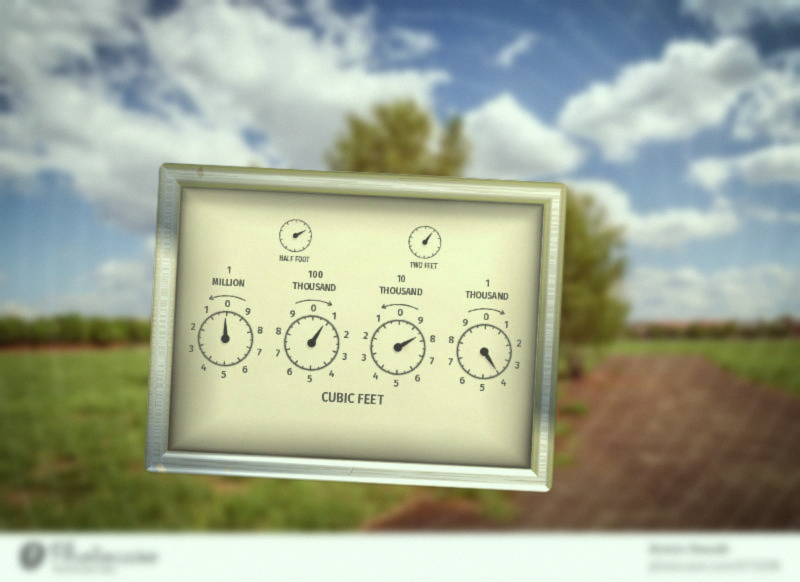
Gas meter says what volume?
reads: 8400 ft³
